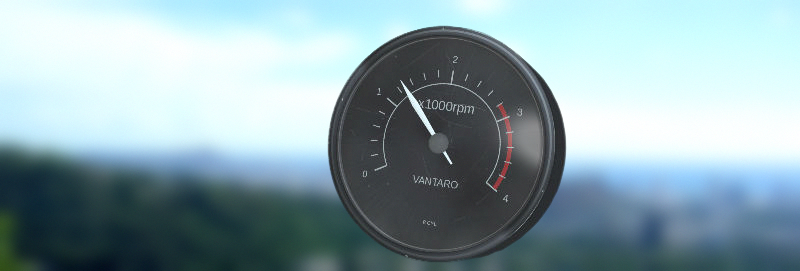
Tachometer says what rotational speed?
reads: 1300 rpm
